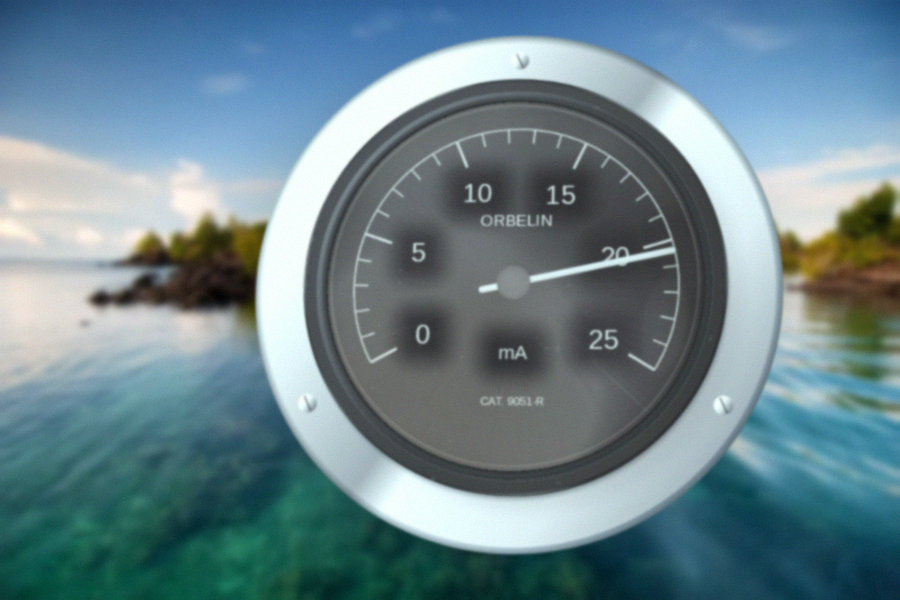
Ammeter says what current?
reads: 20.5 mA
